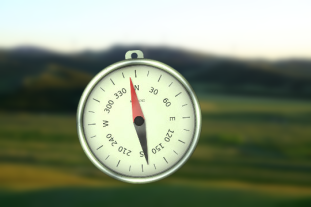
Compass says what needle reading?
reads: 352.5 °
